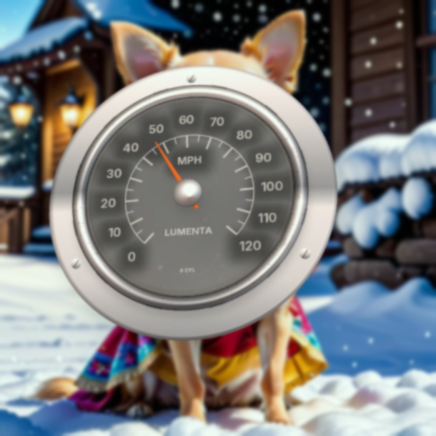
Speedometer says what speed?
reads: 47.5 mph
